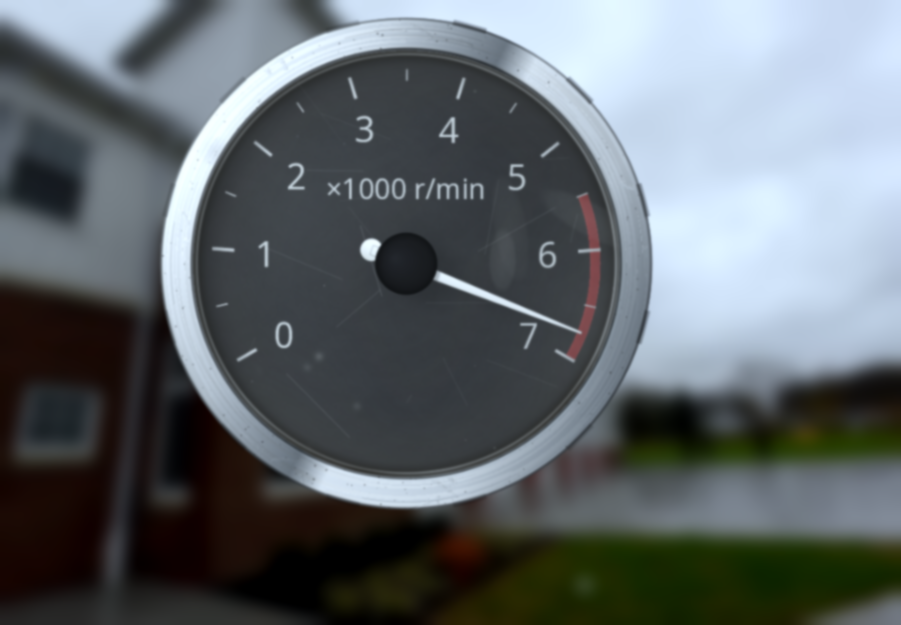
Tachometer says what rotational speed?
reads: 6750 rpm
